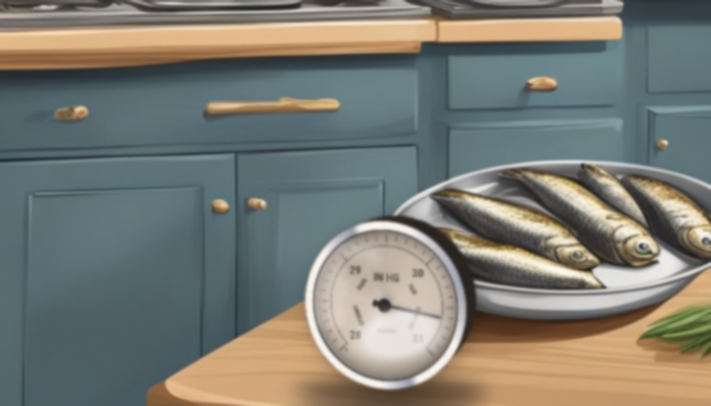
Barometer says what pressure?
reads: 30.6 inHg
